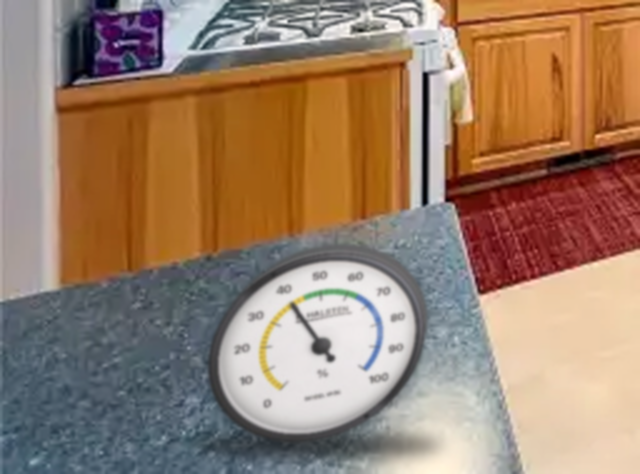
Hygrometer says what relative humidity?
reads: 40 %
